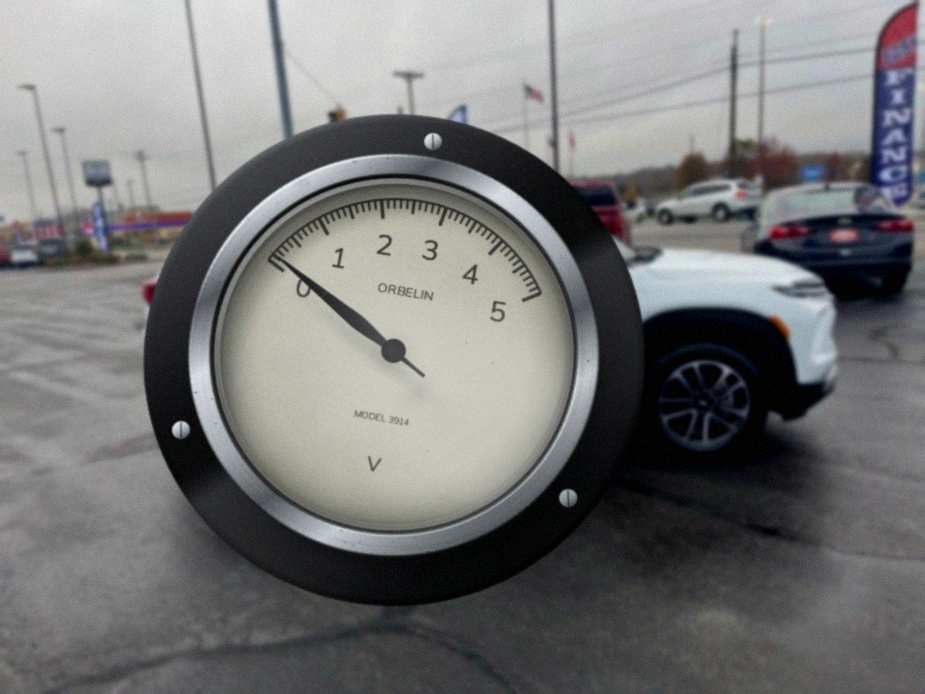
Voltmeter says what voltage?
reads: 0.1 V
